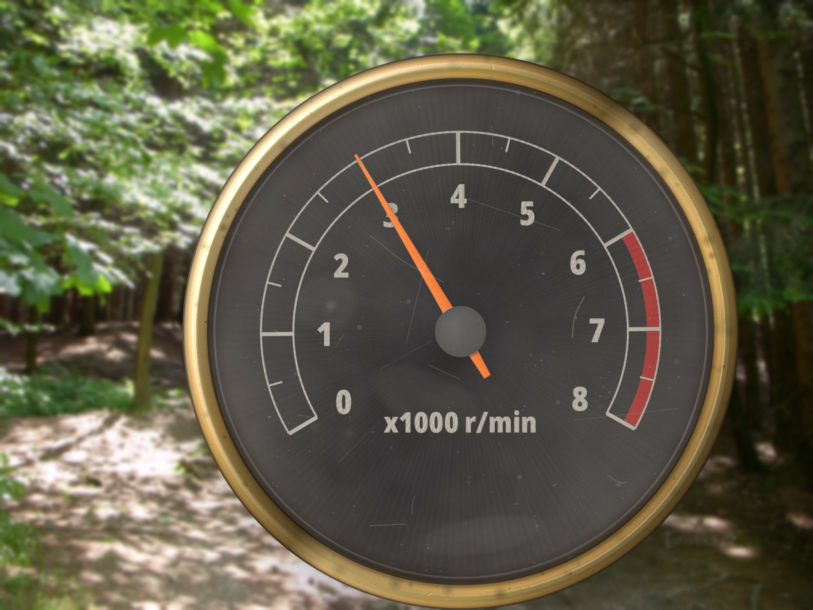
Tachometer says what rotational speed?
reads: 3000 rpm
